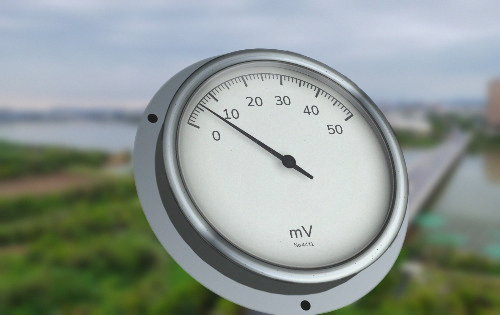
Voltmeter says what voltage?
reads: 5 mV
